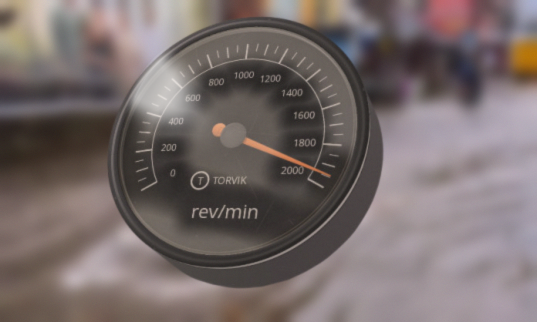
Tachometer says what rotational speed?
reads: 1950 rpm
